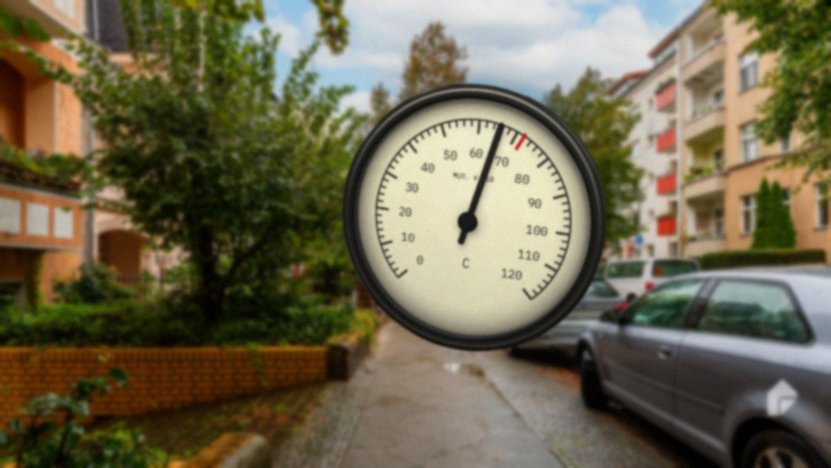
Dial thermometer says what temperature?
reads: 66 °C
